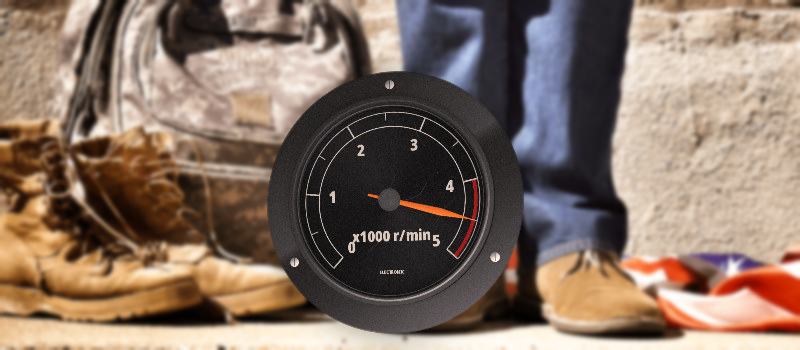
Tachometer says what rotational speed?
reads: 4500 rpm
